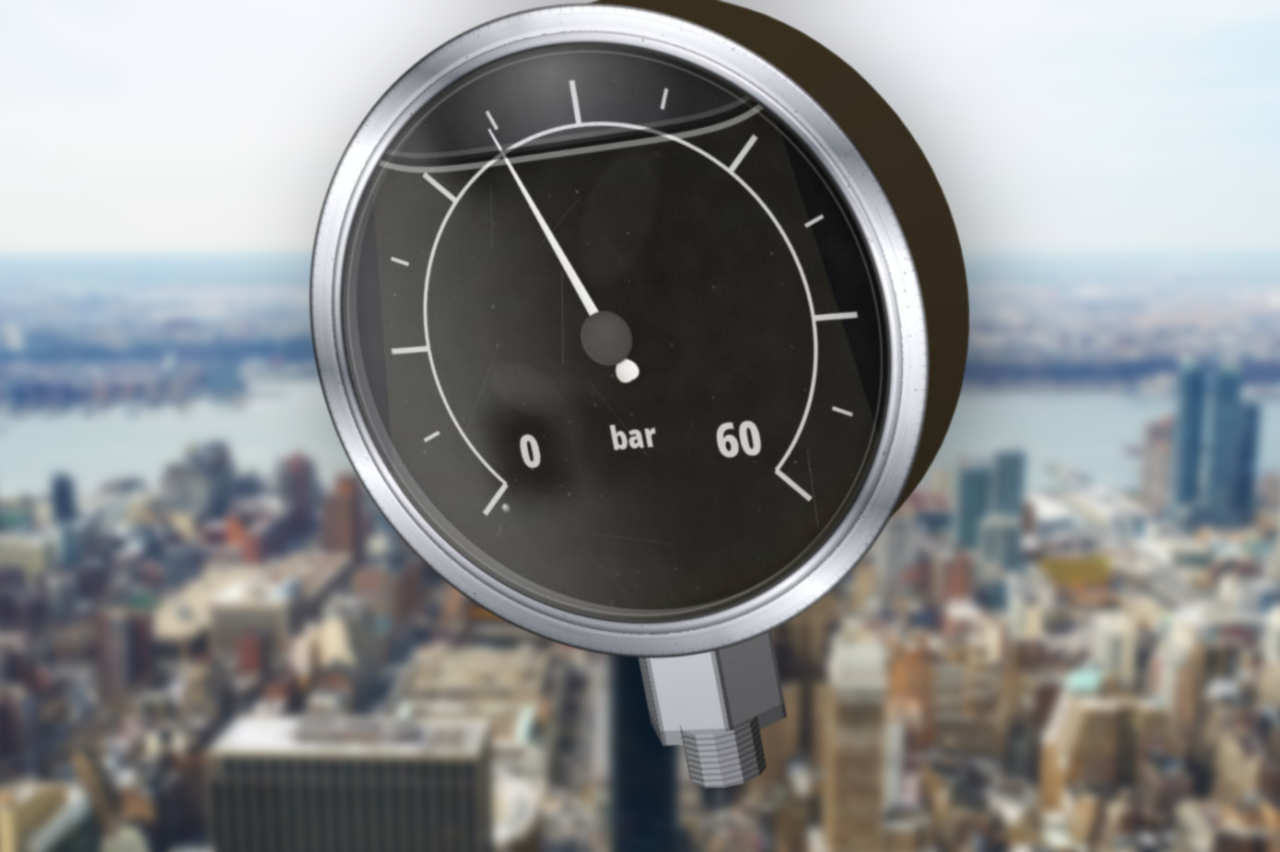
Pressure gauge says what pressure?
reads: 25 bar
